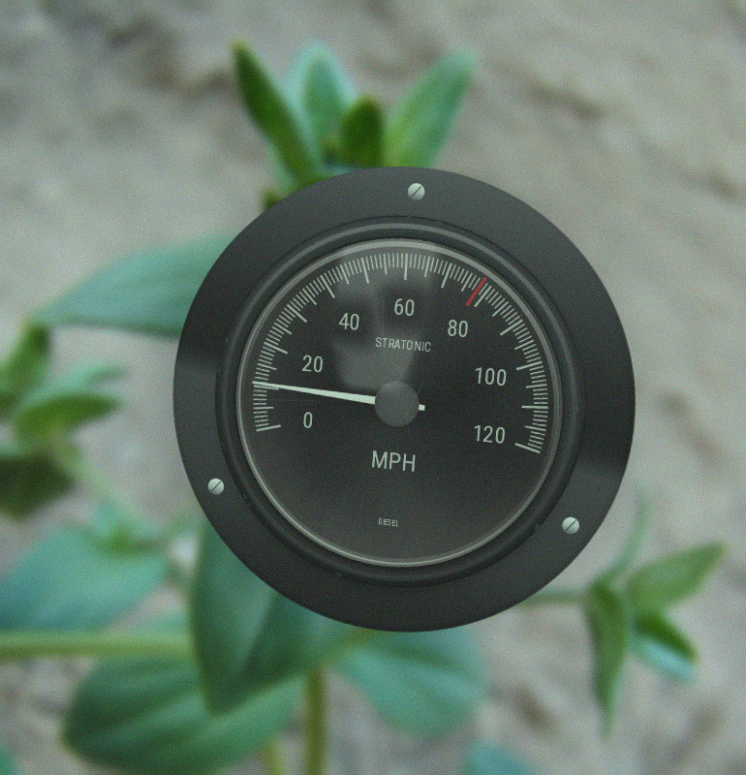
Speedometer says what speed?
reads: 11 mph
